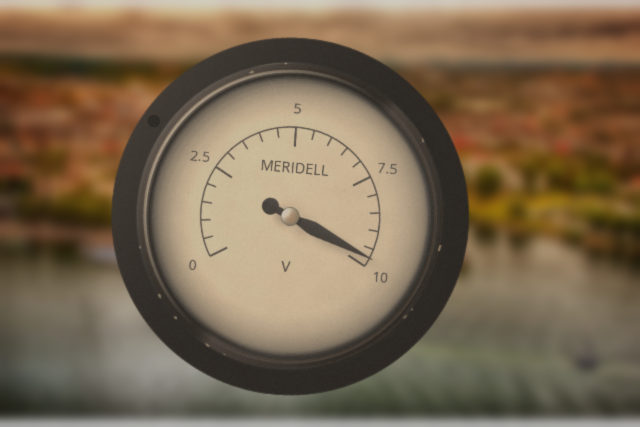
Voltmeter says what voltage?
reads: 9.75 V
